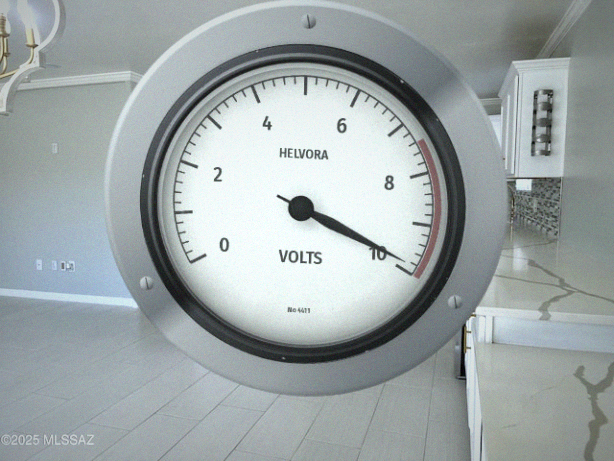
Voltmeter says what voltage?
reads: 9.8 V
